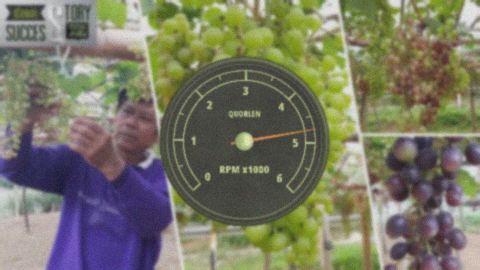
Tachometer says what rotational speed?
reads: 4750 rpm
